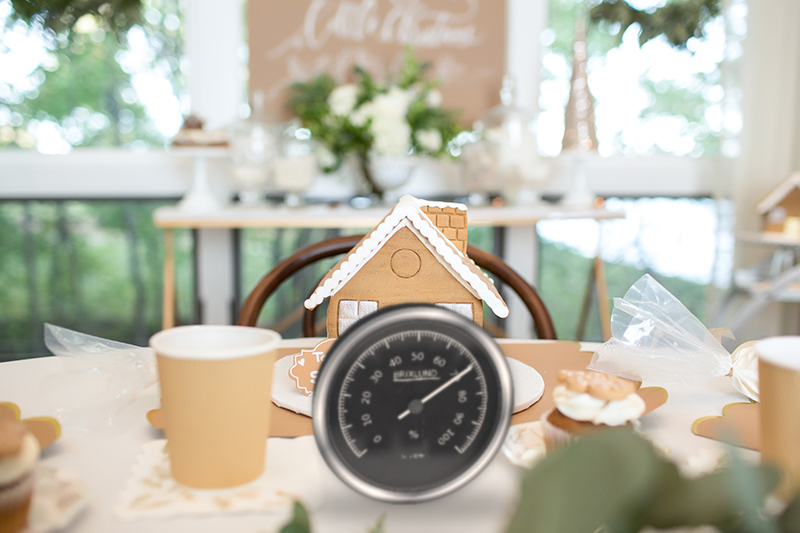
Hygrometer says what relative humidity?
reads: 70 %
